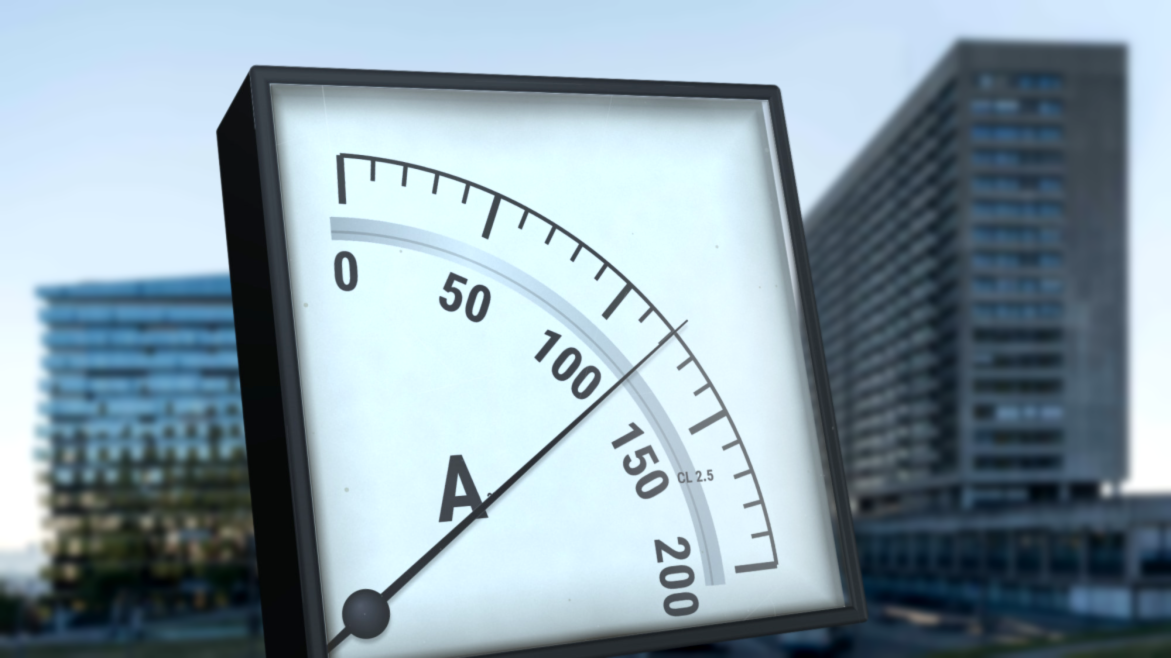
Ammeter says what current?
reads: 120 A
